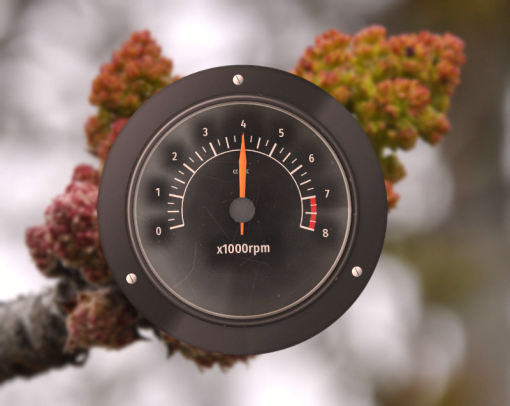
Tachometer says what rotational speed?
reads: 4000 rpm
